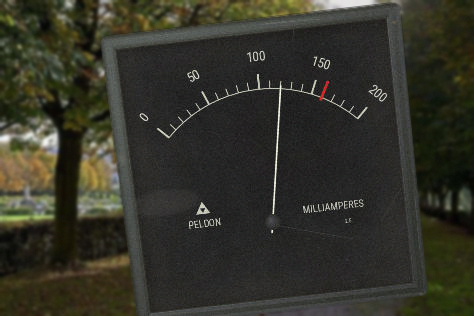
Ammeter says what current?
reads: 120 mA
